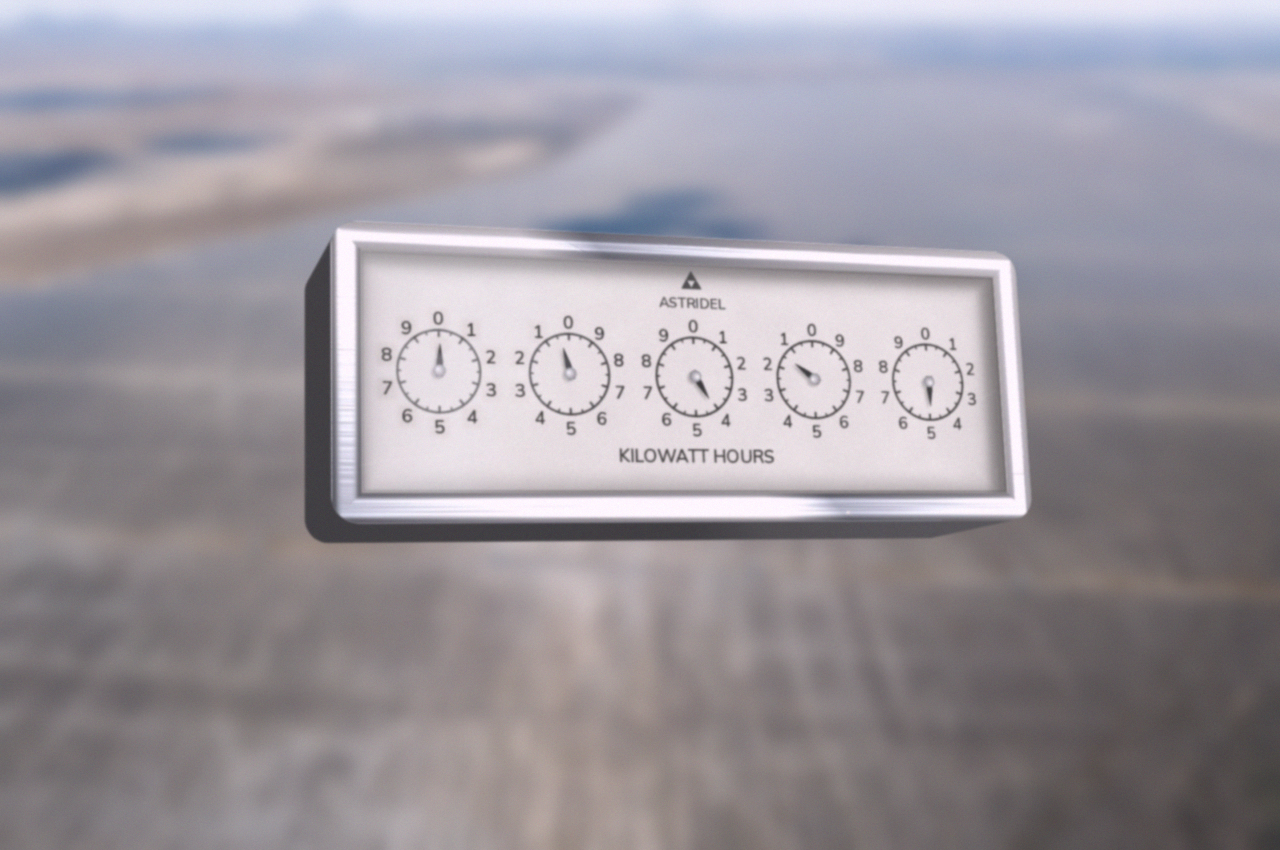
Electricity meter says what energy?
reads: 415 kWh
